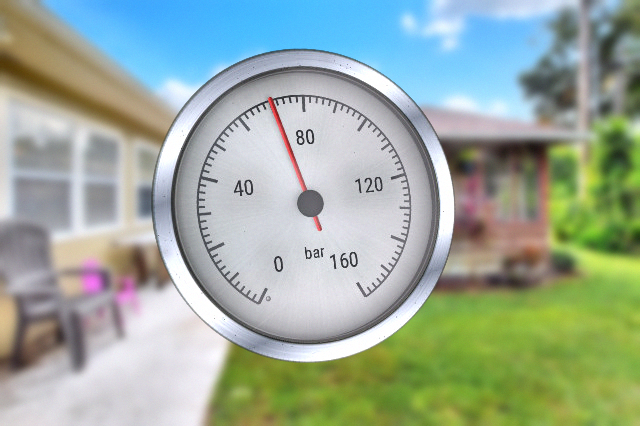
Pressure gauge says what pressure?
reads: 70 bar
